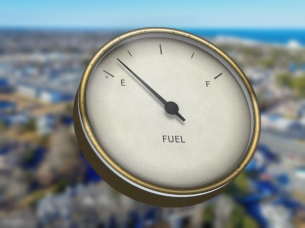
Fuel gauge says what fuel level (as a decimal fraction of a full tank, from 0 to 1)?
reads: 0.125
